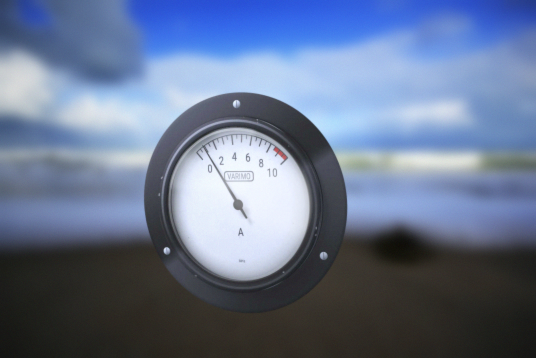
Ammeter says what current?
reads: 1 A
